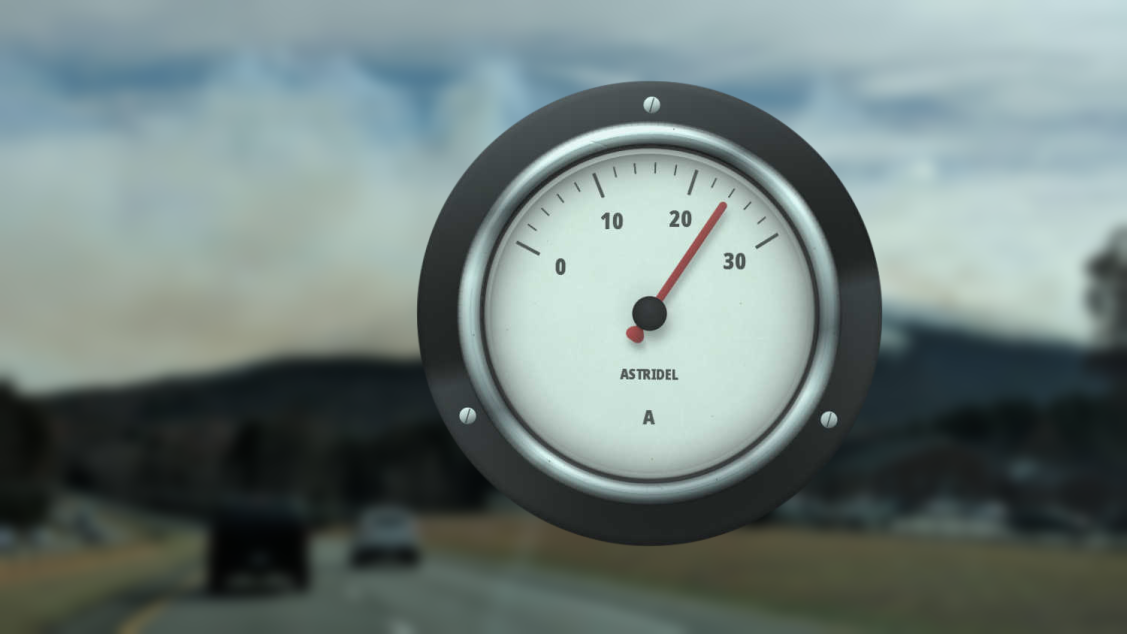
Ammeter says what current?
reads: 24 A
